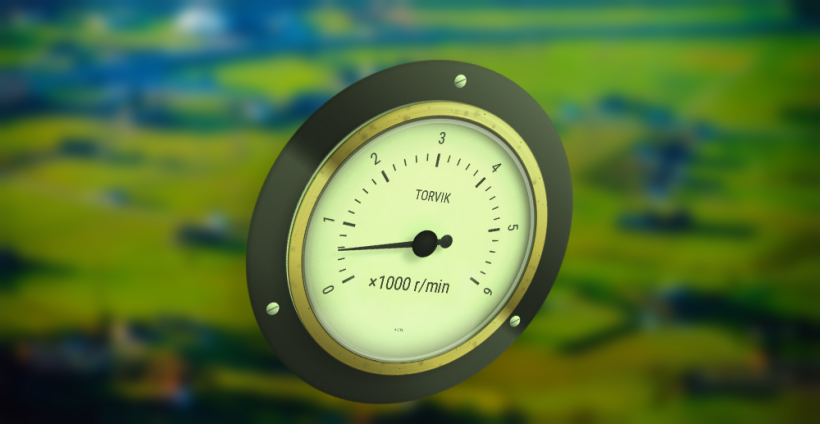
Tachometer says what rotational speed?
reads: 600 rpm
